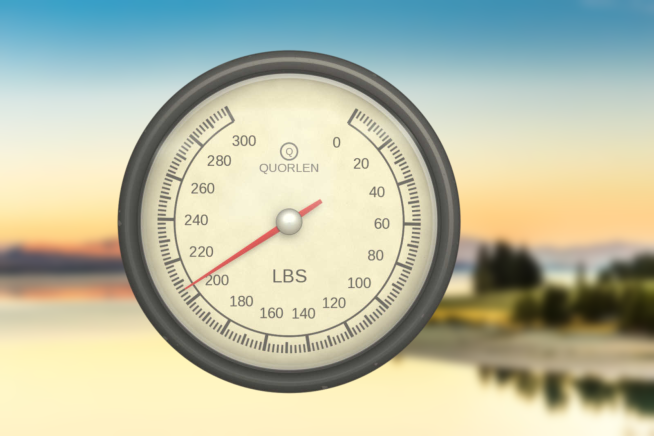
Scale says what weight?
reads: 206 lb
